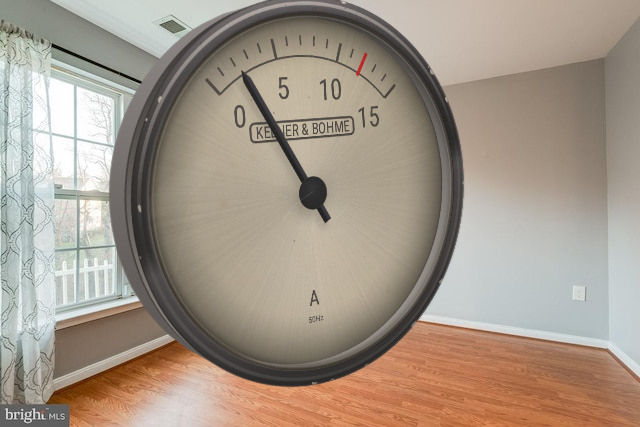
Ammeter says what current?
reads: 2 A
